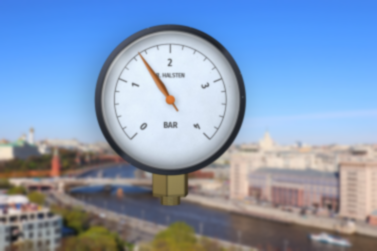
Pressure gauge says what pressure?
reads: 1.5 bar
